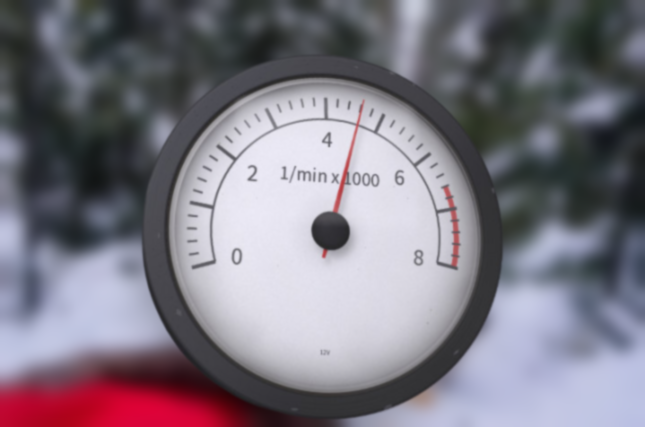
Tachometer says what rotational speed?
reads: 4600 rpm
